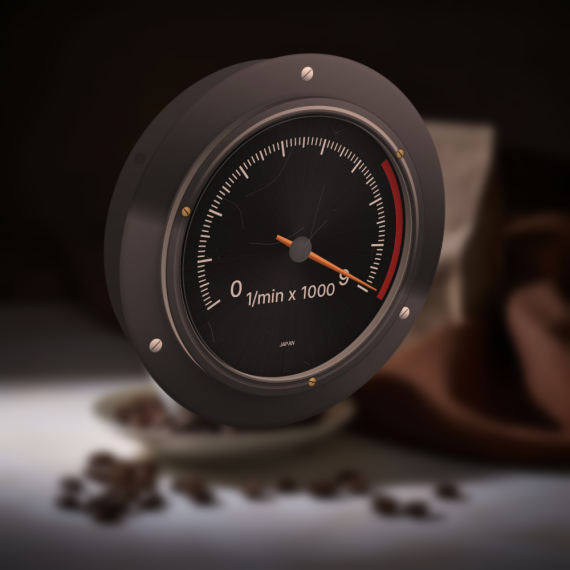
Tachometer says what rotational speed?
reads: 8900 rpm
